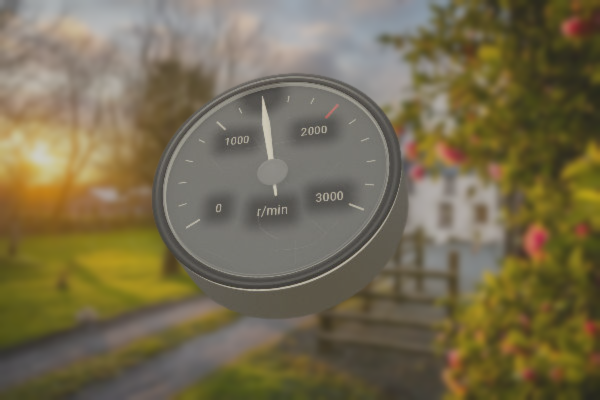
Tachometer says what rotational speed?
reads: 1400 rpm
